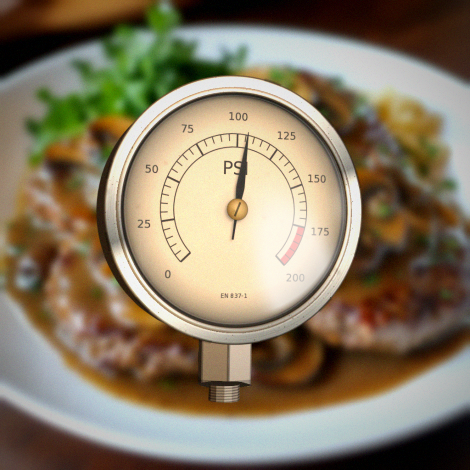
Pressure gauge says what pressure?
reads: 105 psi
